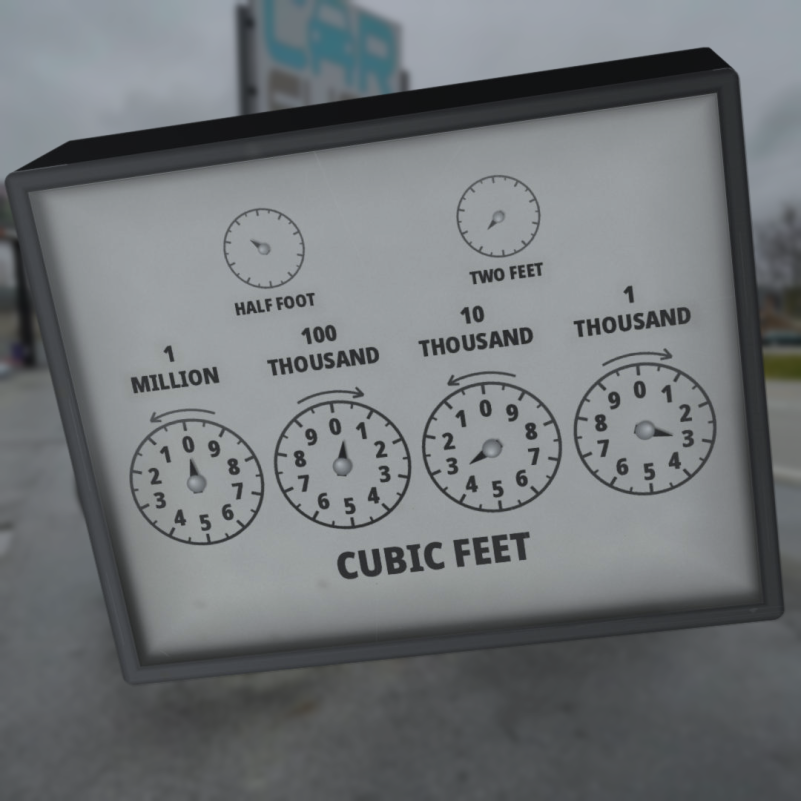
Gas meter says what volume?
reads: 3300 ft³
